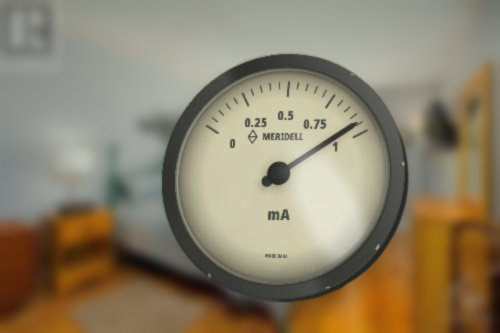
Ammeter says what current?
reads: 0.95 mA
